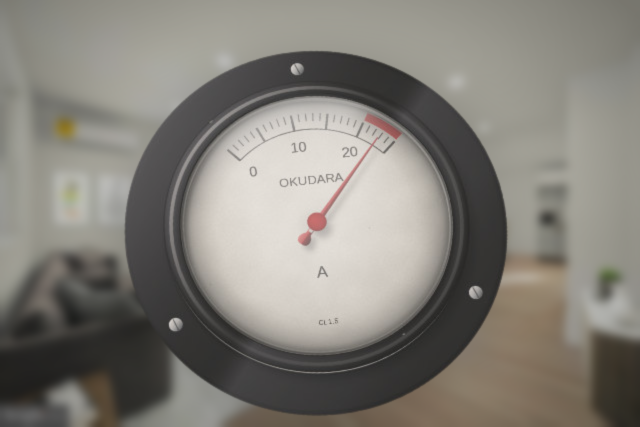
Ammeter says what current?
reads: 23 A
